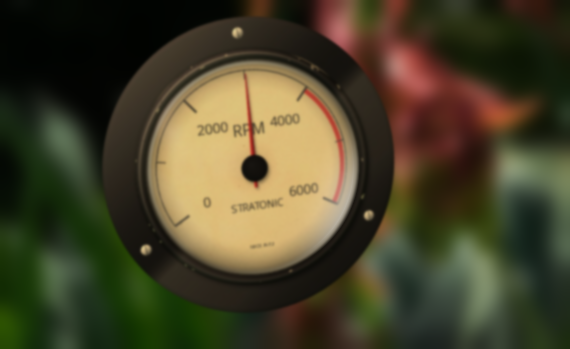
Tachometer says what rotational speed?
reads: 3000 rpm
